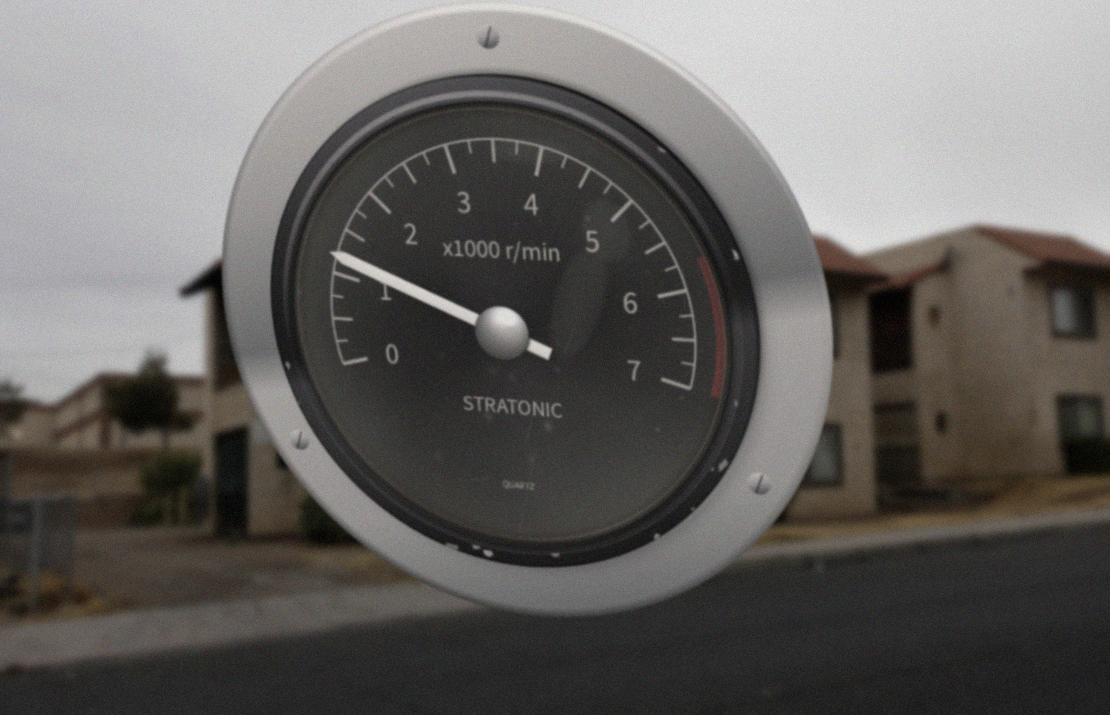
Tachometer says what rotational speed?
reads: 1250 rpm
